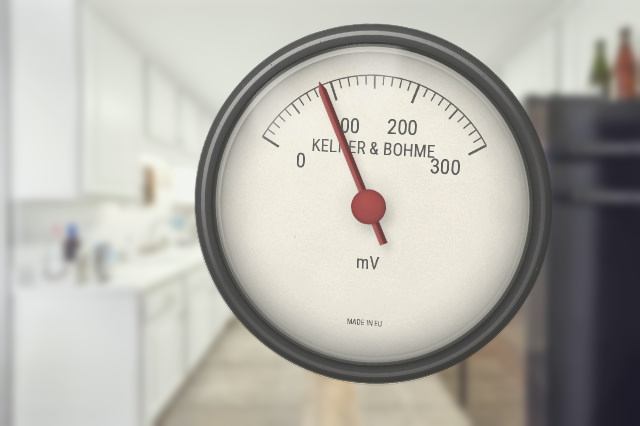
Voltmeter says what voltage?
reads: 90 mV
